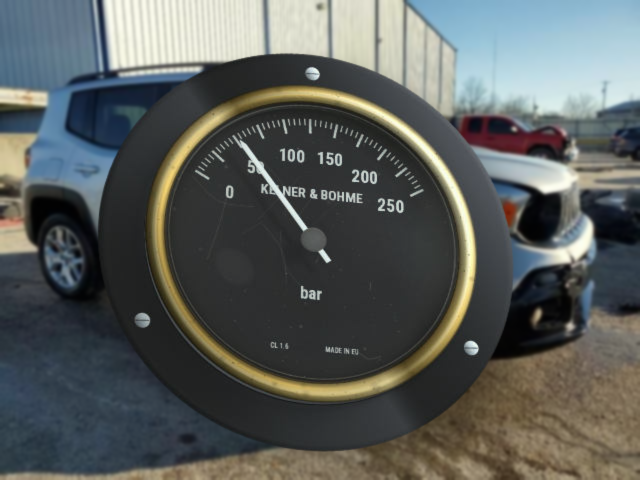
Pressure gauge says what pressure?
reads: 50 bar
